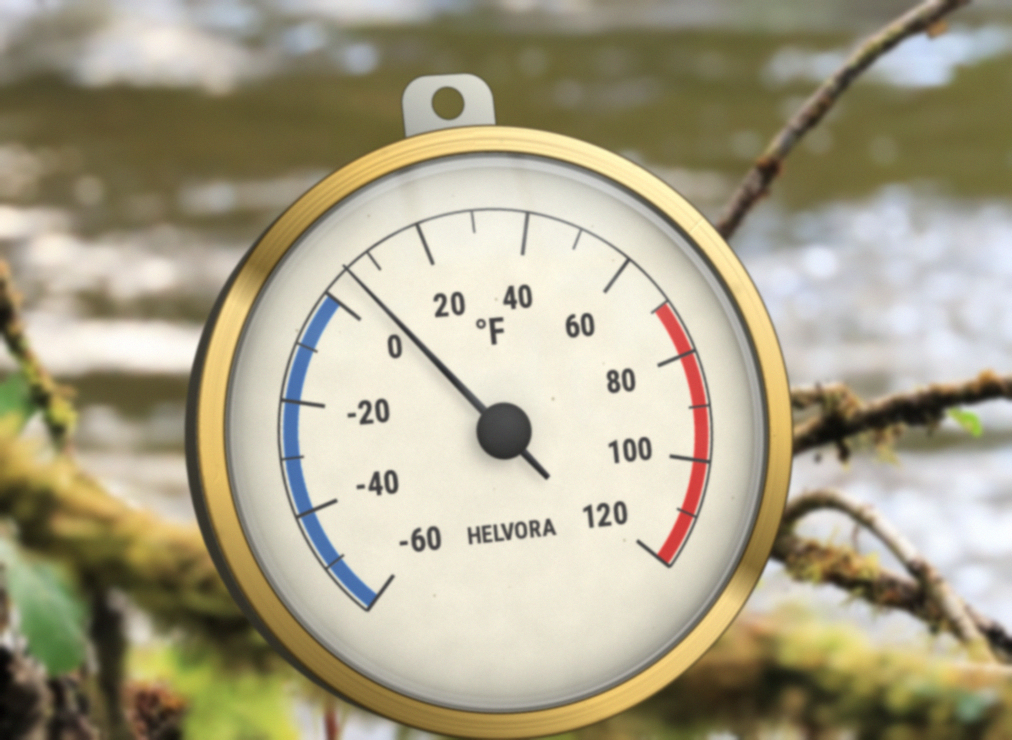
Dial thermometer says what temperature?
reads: 5 °F
